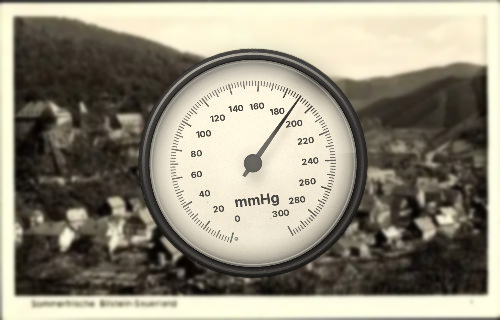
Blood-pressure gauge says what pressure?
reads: 190 mmHg
